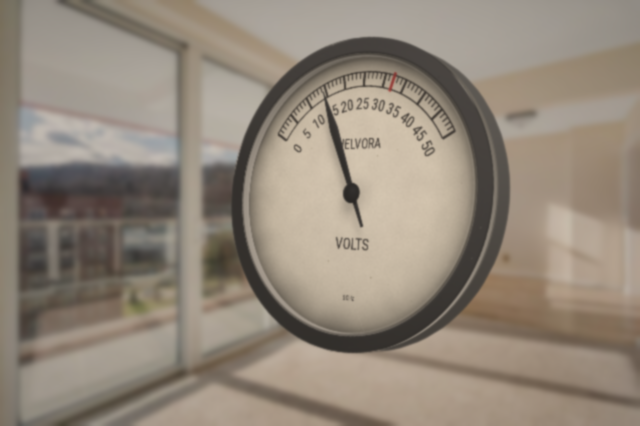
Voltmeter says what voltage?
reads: 15 V
